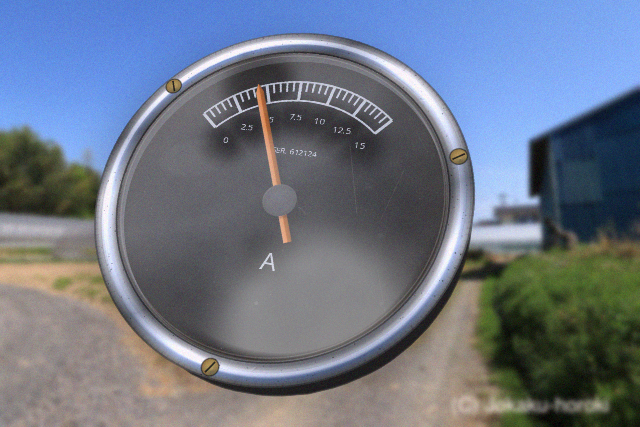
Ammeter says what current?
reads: 4.5 A
